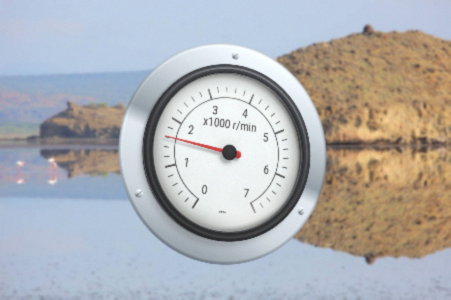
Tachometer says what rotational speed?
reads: 1600 rpm
